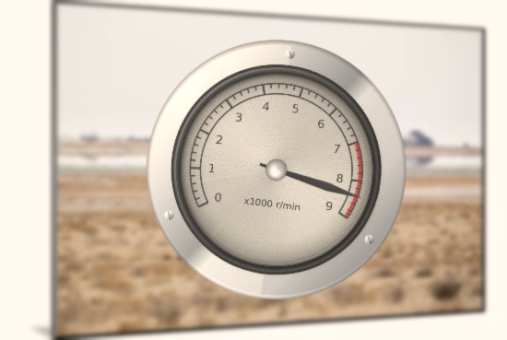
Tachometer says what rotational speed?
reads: 8400 rpm
